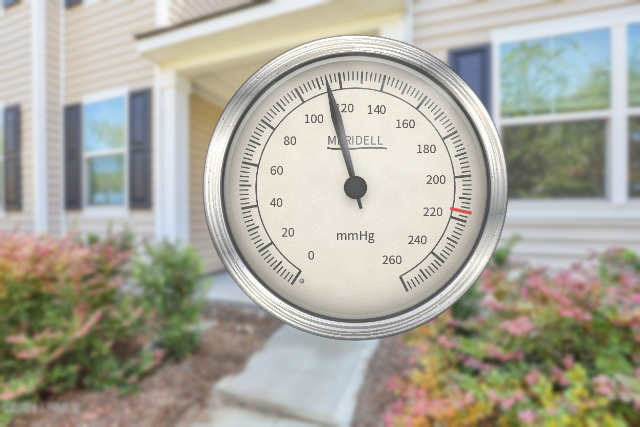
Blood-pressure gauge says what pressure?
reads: 114 mmHg
